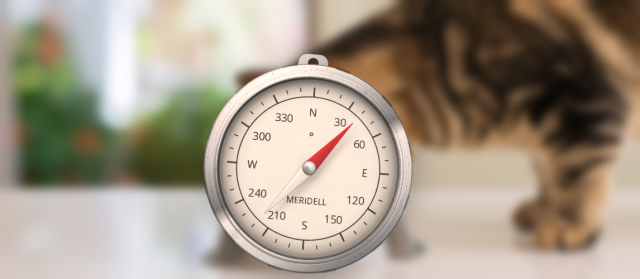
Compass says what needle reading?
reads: 40 °
